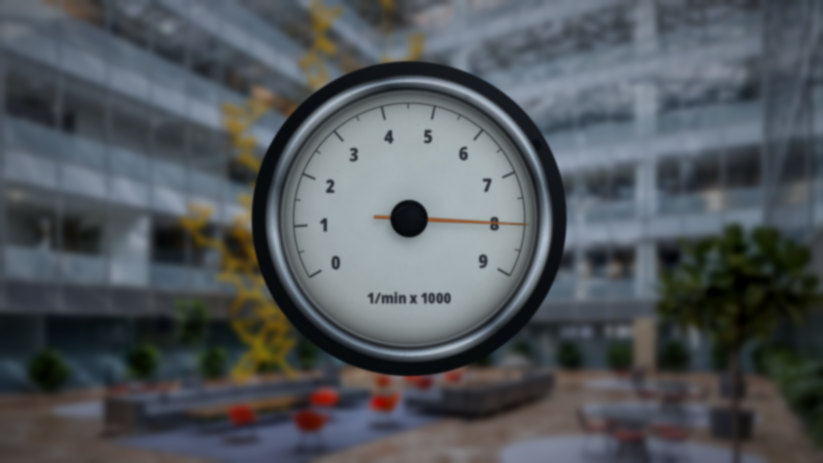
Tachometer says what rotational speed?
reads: 8000 rpm
